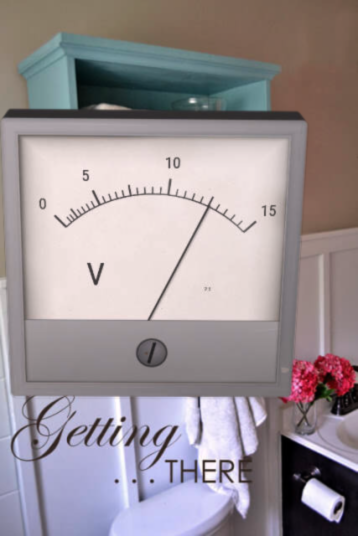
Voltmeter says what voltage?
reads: 12.5 V
